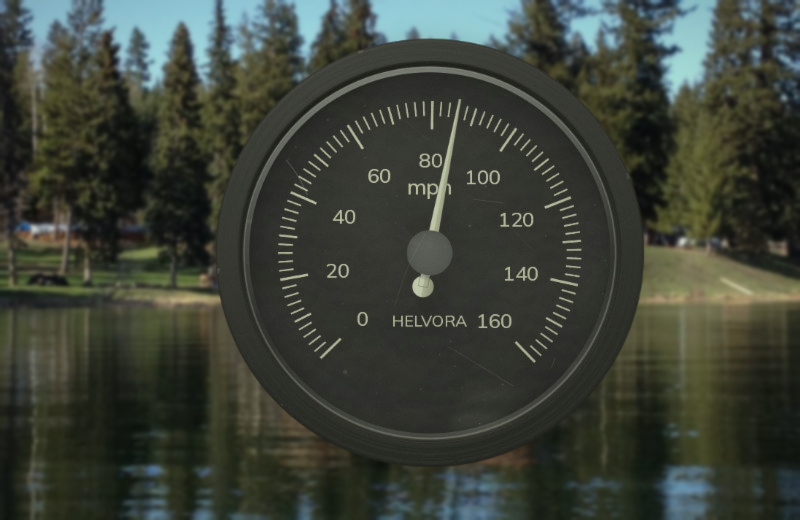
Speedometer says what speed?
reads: 86 mph
